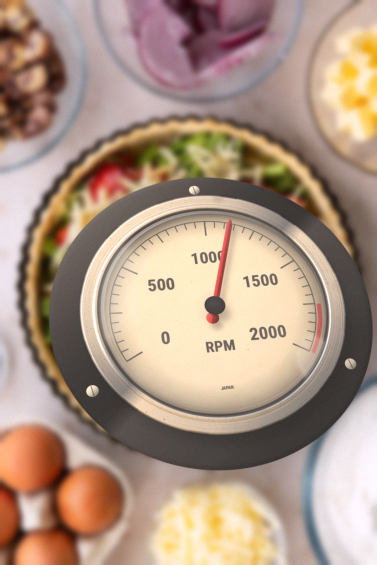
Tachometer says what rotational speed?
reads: 1125 rpm
